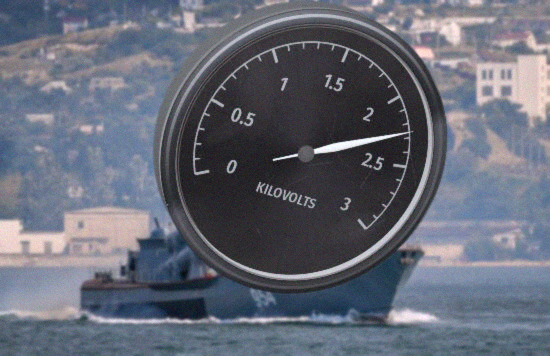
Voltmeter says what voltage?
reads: 2.25 kV
